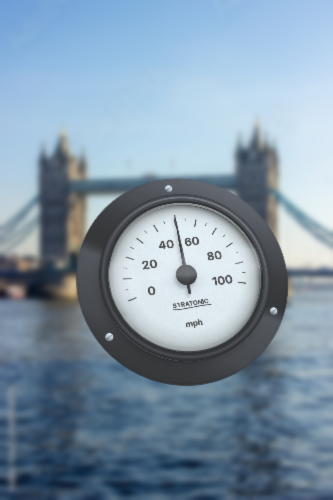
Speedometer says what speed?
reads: 50 mph
